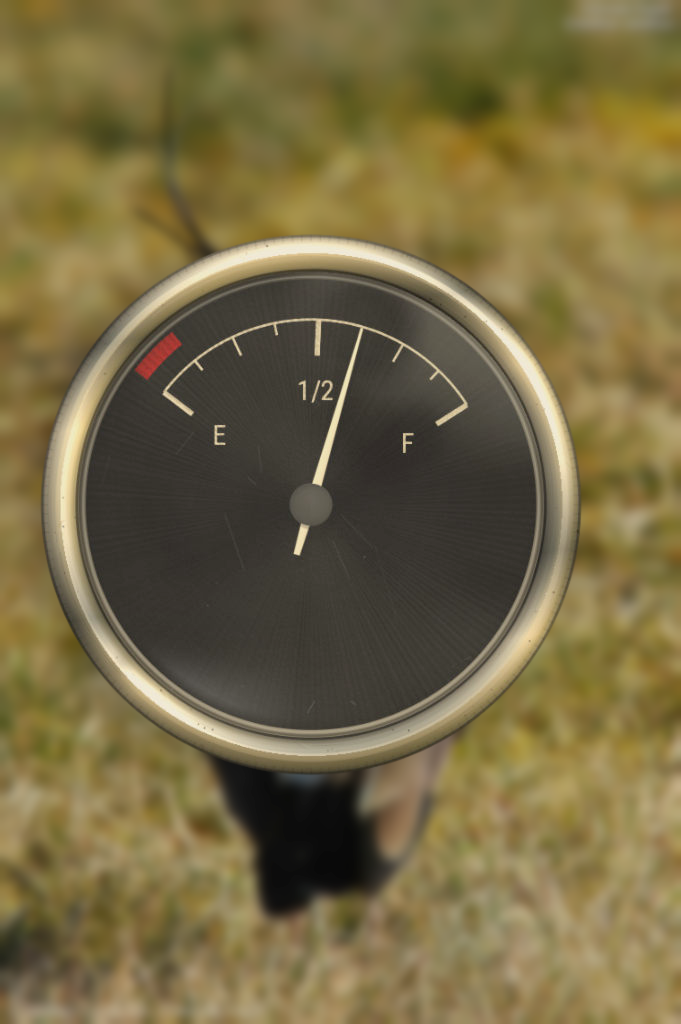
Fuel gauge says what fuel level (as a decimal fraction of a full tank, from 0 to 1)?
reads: 0.625
